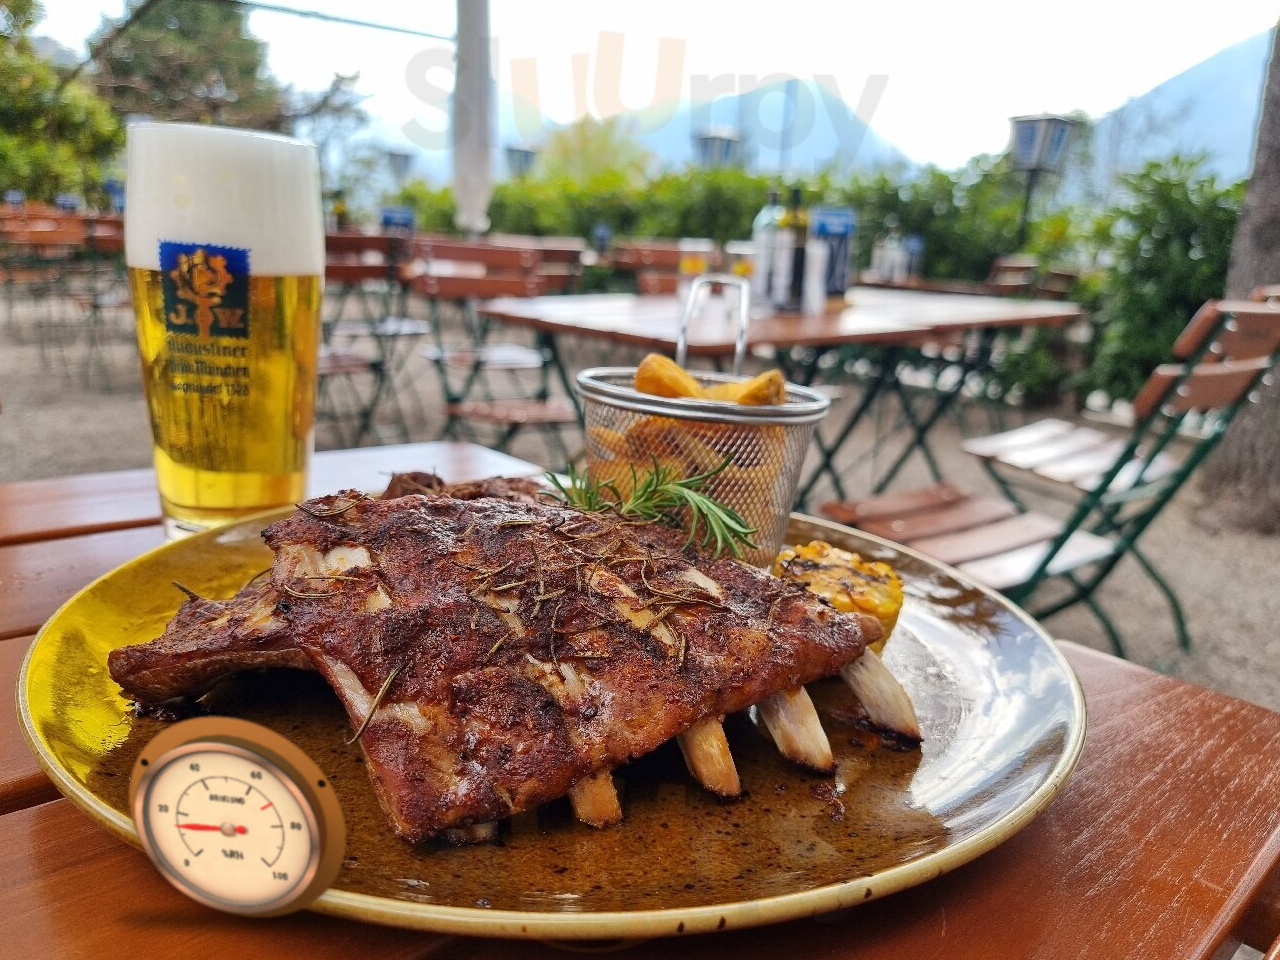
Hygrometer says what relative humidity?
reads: 15 %
